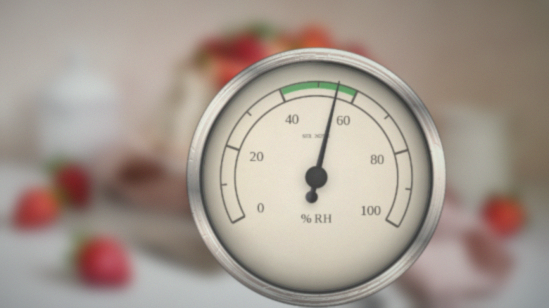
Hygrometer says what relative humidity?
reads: 55 %
